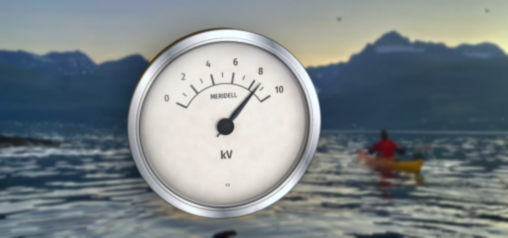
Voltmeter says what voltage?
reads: 8.5 kV
